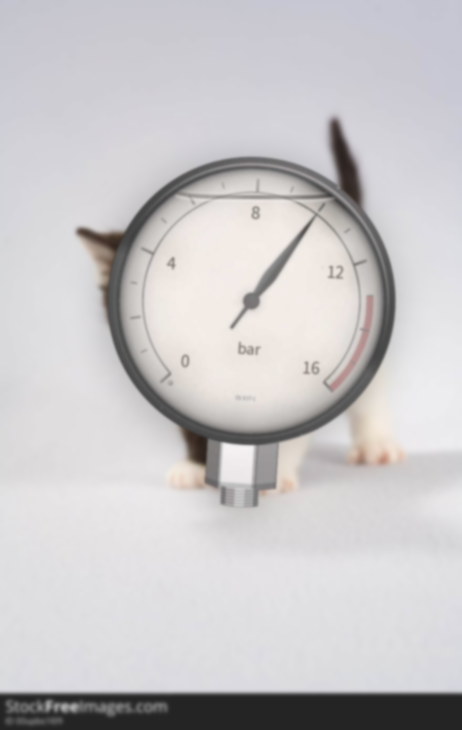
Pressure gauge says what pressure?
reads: 10 bar
